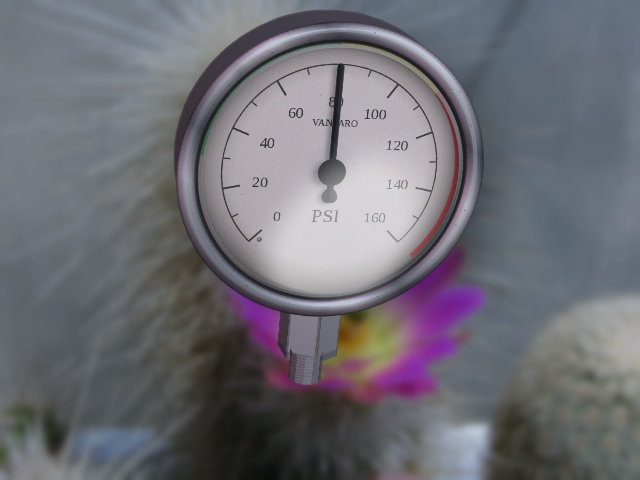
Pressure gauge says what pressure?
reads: 80 psi
